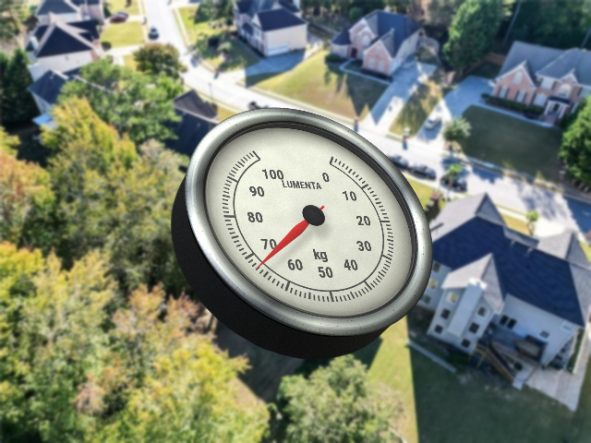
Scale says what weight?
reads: 67 kg
